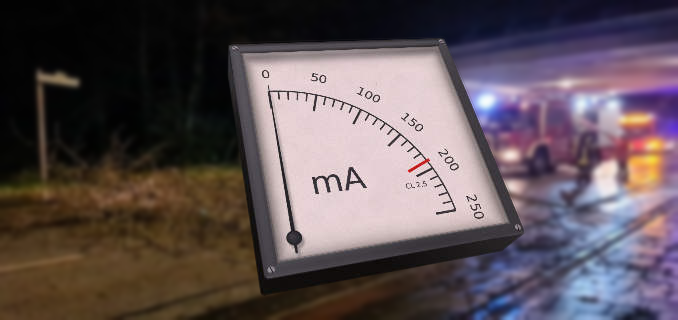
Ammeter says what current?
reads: 0 mA
